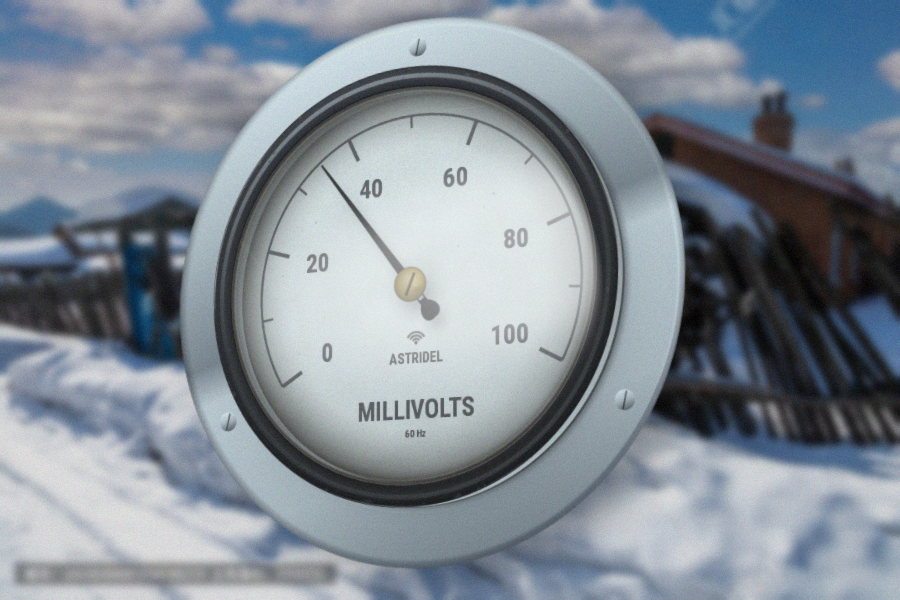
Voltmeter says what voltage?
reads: 35 mV
